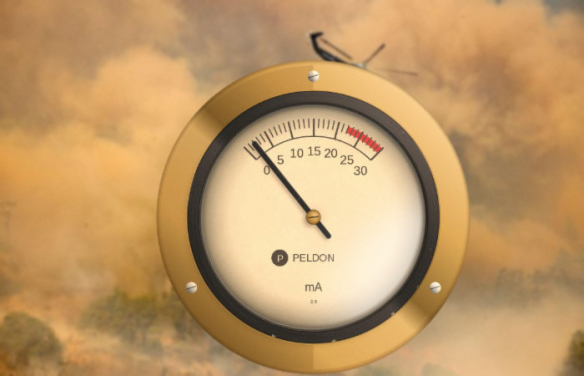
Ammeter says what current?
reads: 2 mA
